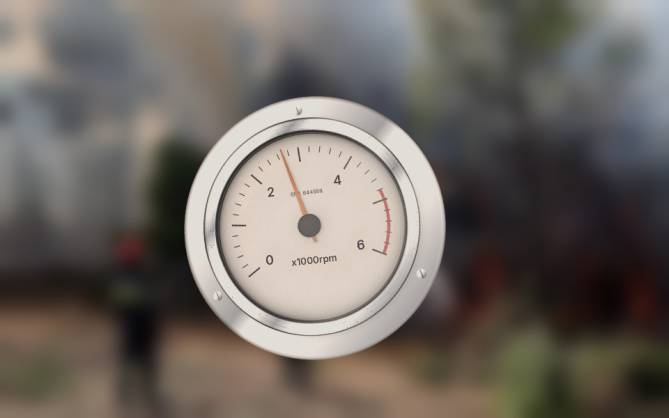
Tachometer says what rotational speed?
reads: 2700 rpm
